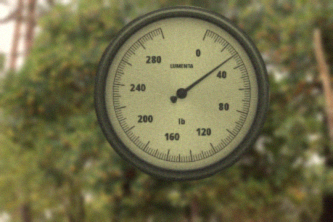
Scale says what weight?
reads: 30 lb
